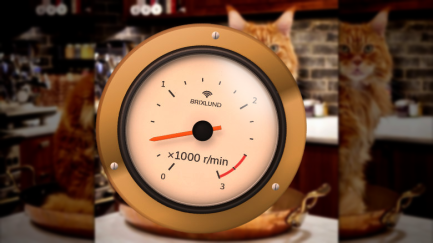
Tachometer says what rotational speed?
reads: 400 rpm
